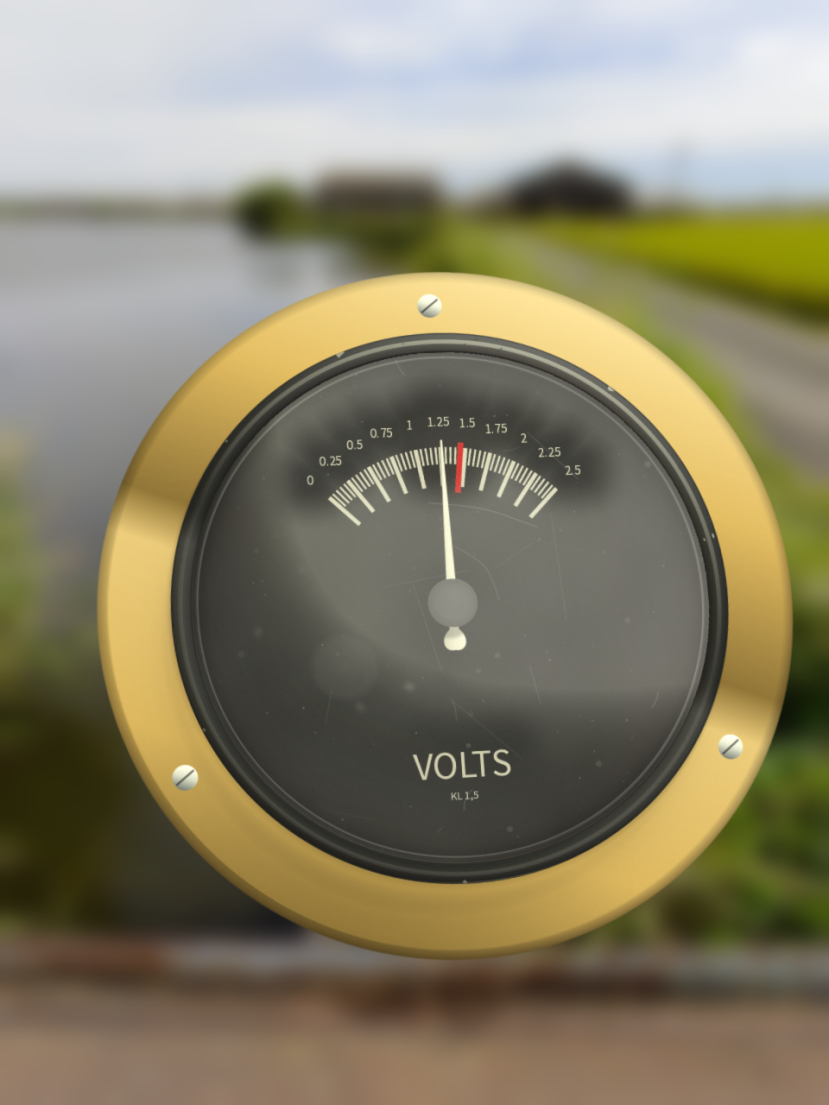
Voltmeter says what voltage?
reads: 1.25 V
